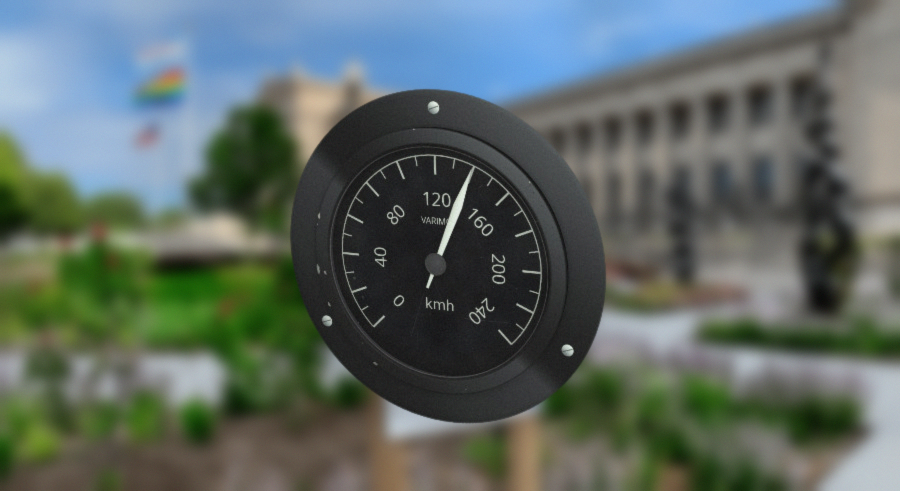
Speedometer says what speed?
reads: 140 km/h
